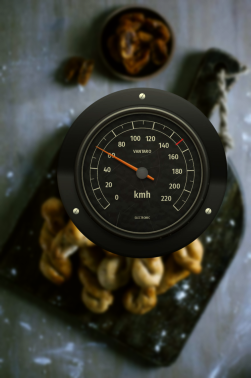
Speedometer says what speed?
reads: 60 km/h
